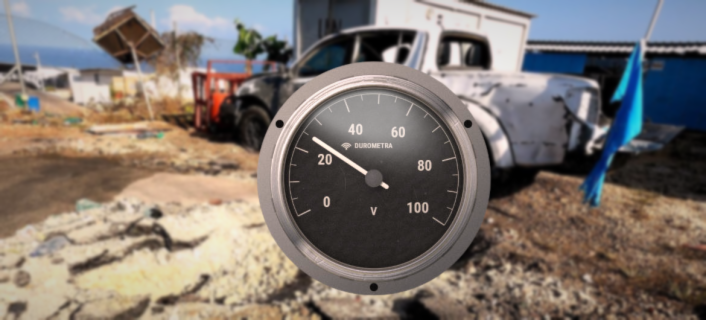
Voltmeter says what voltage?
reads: 25 V
